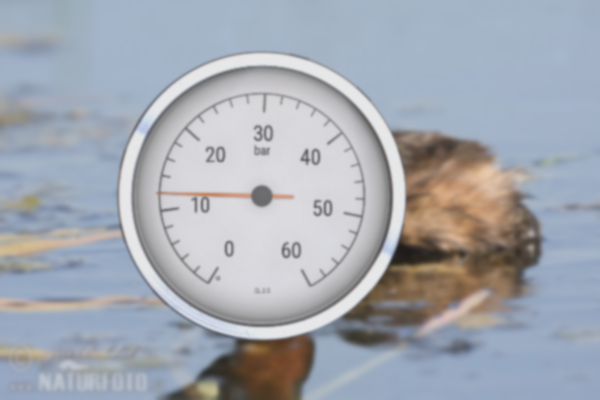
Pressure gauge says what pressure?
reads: 12 bar
